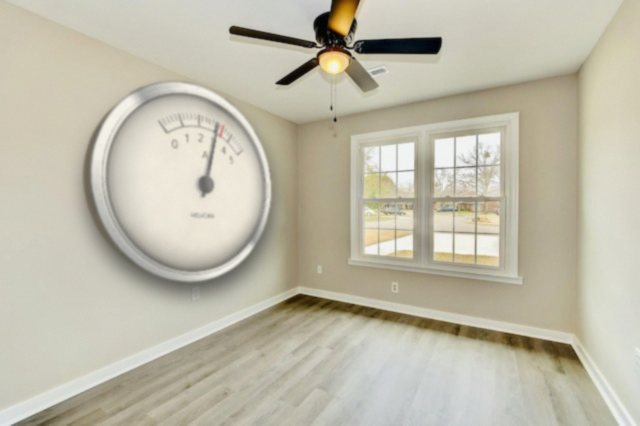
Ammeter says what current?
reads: 3 A
